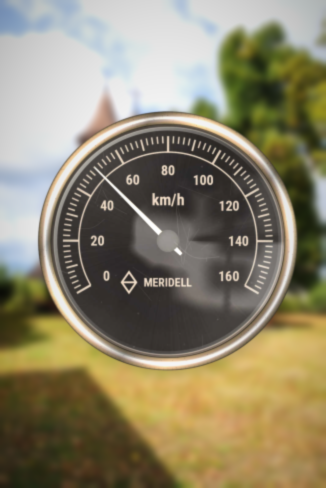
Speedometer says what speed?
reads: 50 km/h
